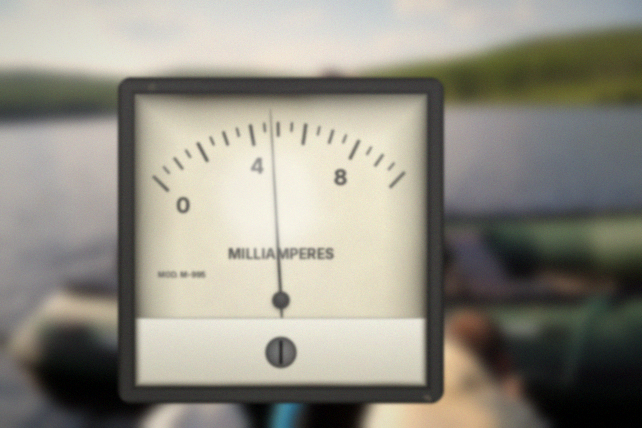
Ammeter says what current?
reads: 4.75 mA
